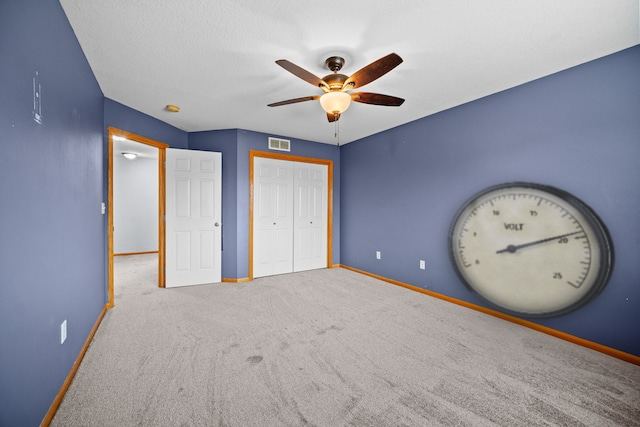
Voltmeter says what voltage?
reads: 19.5 V
